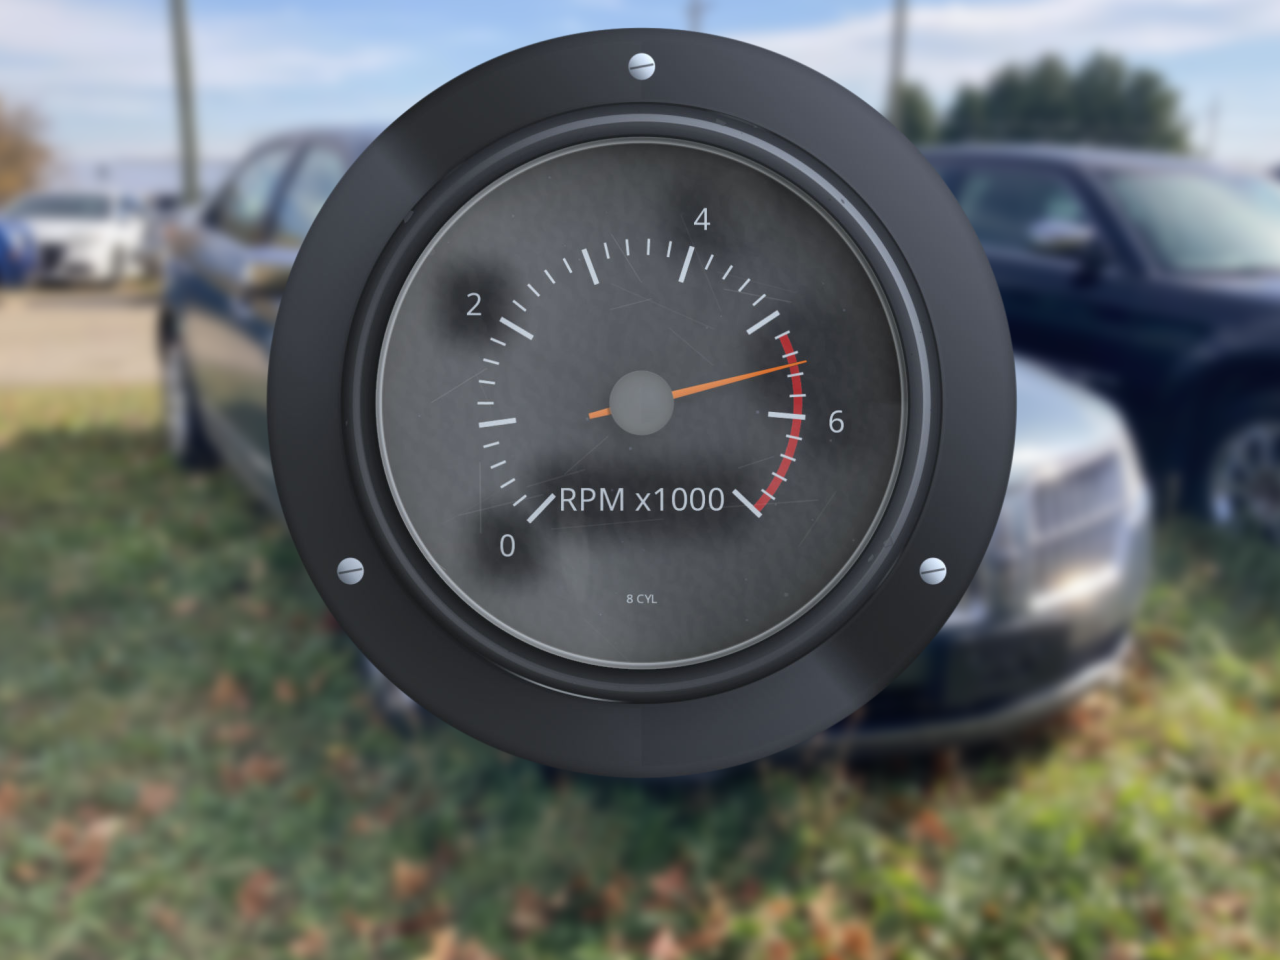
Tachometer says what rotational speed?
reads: 5500 rpm
